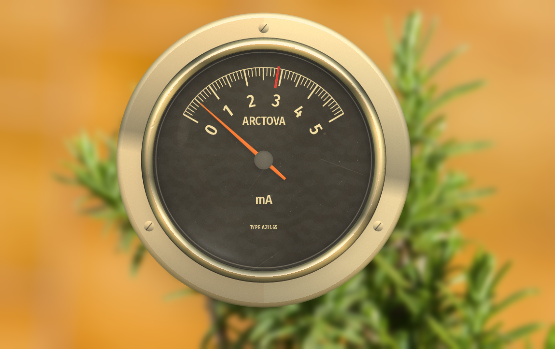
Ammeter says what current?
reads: 0.5 mA
